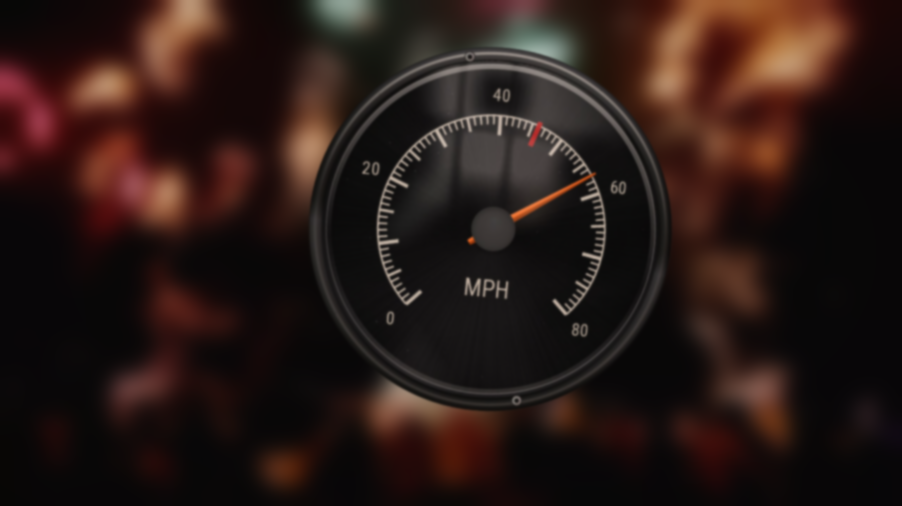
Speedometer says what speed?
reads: 57 mph
